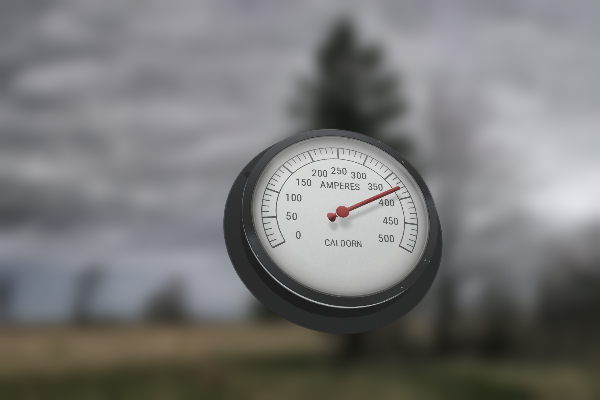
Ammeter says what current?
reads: 380 A
